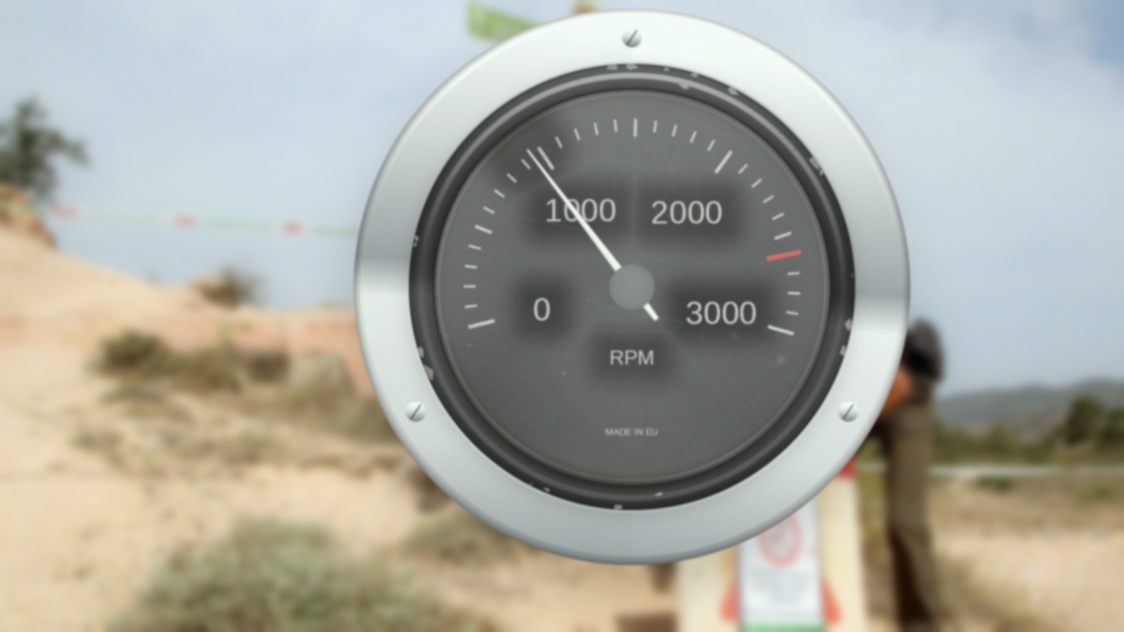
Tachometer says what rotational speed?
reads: 950 rpm
